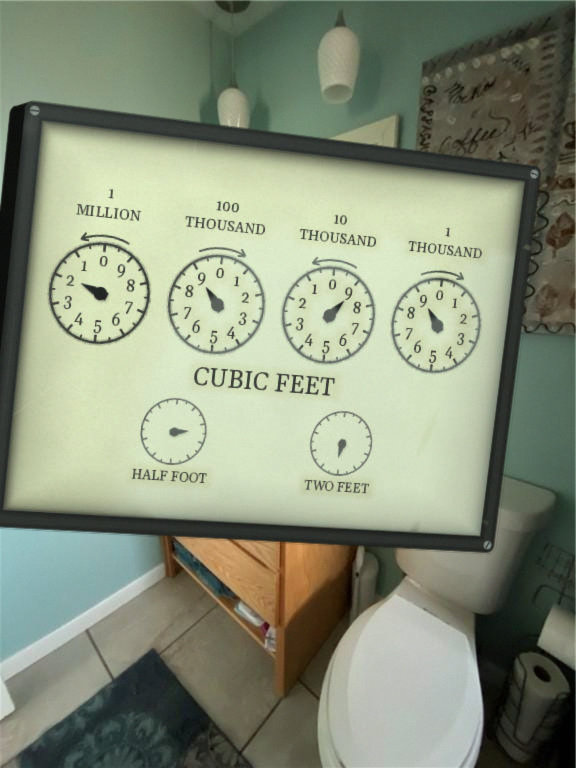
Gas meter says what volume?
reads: 188900 ft³
